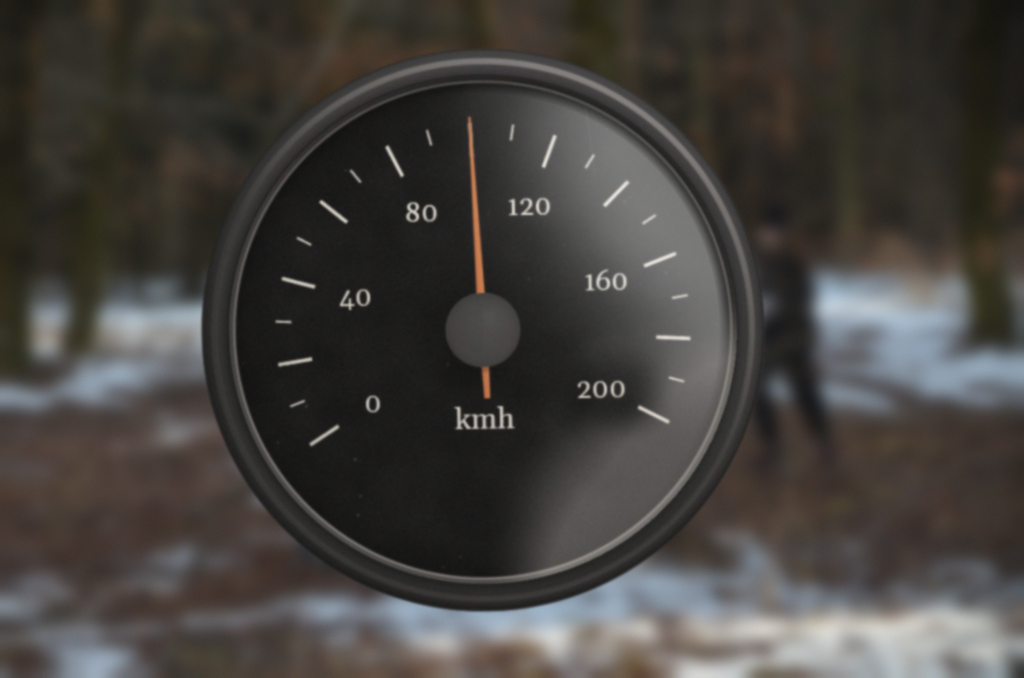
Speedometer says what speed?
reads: 100 km/h
